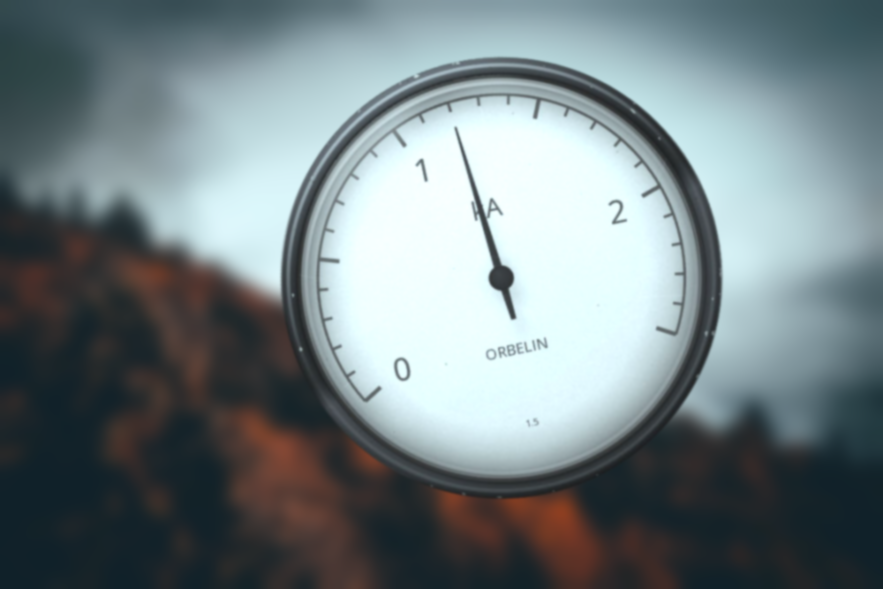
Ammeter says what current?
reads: 1.2 kA
